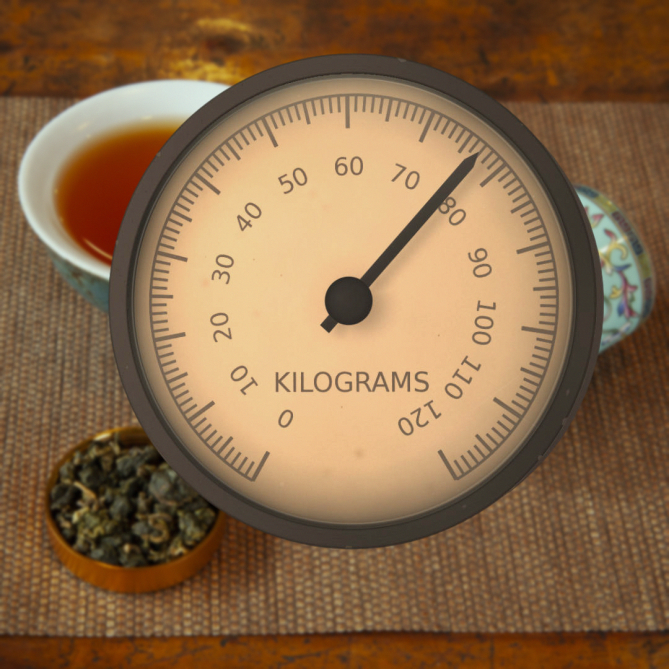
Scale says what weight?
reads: 77 kg
